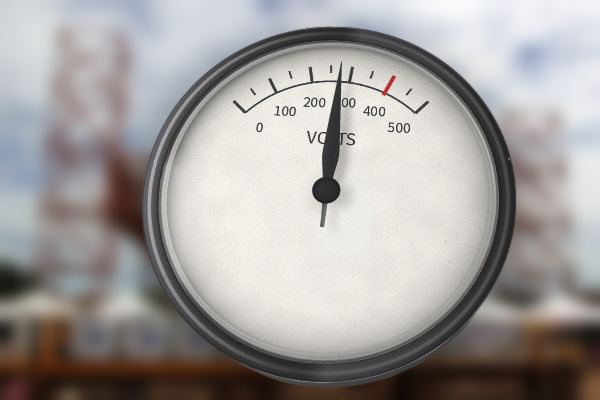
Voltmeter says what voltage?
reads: 275 V
